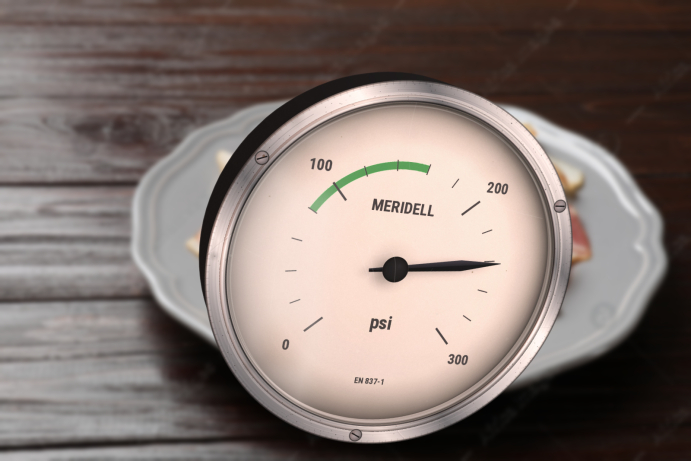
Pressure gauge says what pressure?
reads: 240 psi
